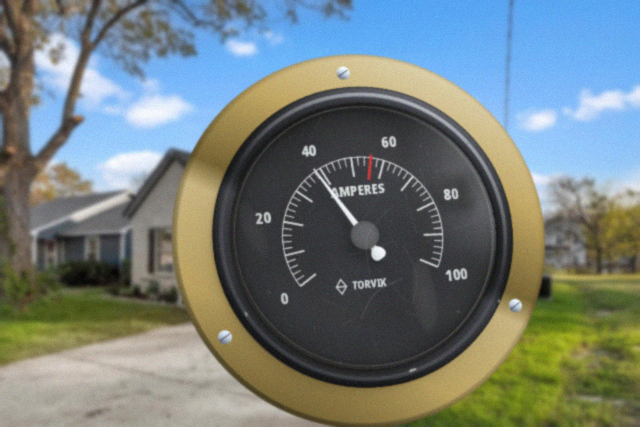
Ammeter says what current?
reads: 38 A
